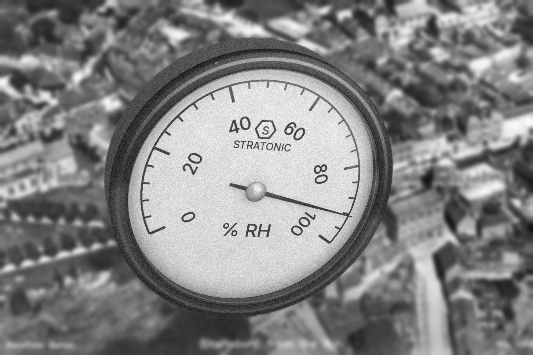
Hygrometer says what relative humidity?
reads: 92 %
